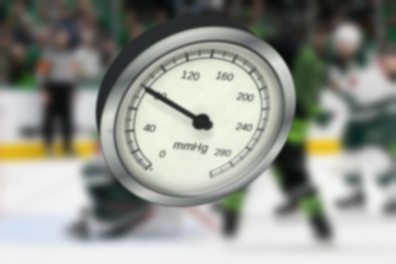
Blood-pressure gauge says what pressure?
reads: 80 mmHg
